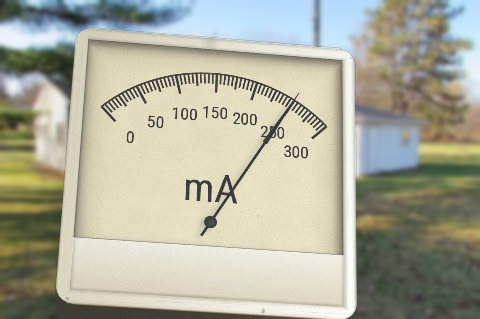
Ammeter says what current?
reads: 250 mA
